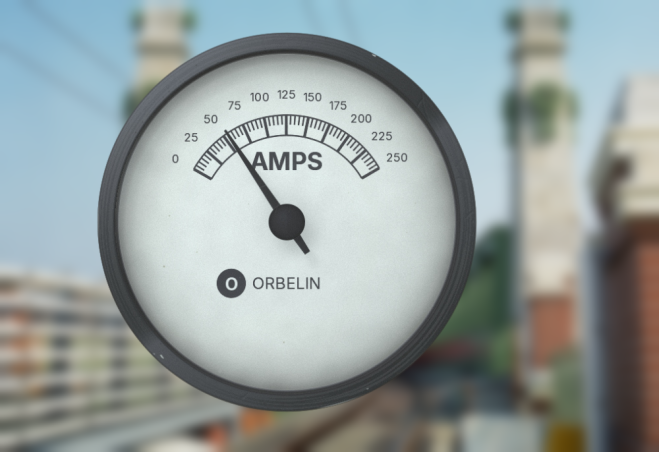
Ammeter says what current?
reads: 55 A
